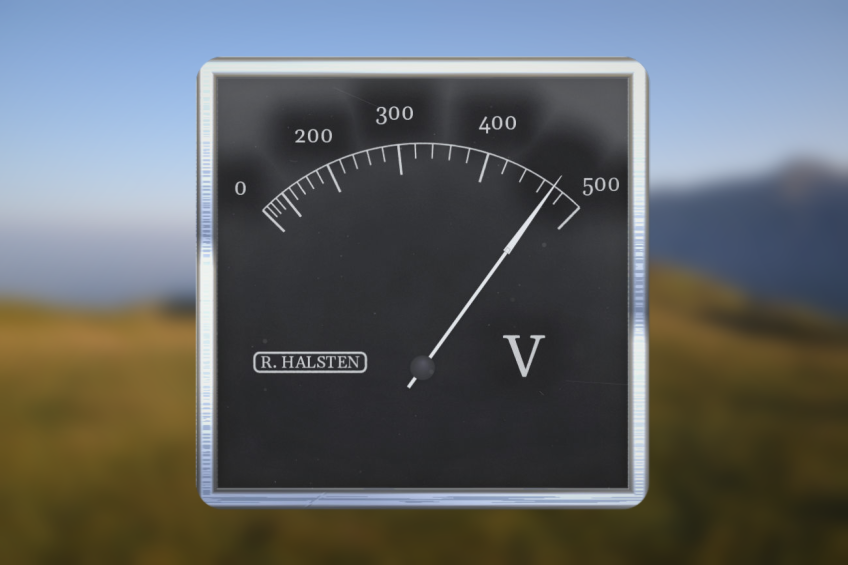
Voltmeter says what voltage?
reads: 470 V
